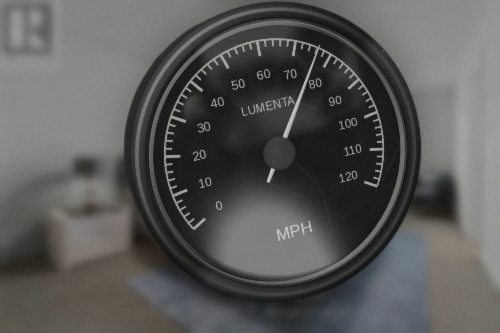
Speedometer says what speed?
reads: 76 mph
